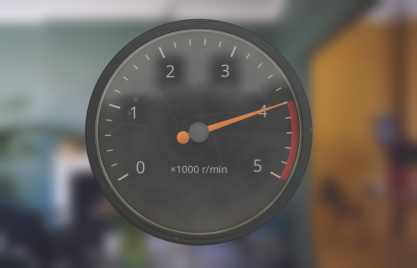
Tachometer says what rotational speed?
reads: 4000 rpm
